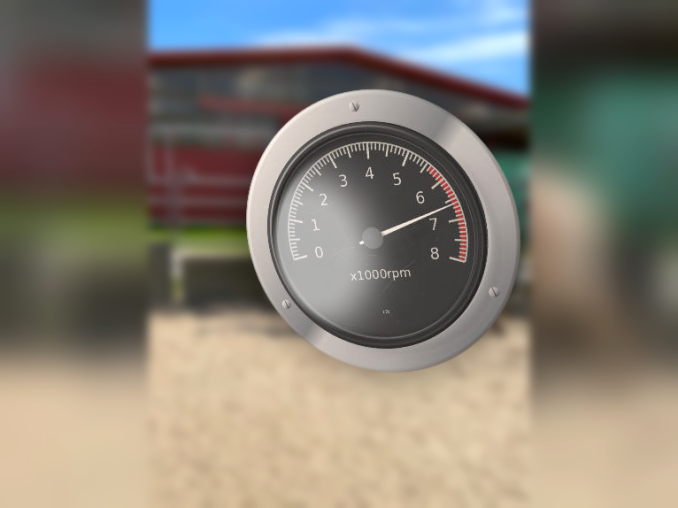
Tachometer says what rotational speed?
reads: 6600 rpm
